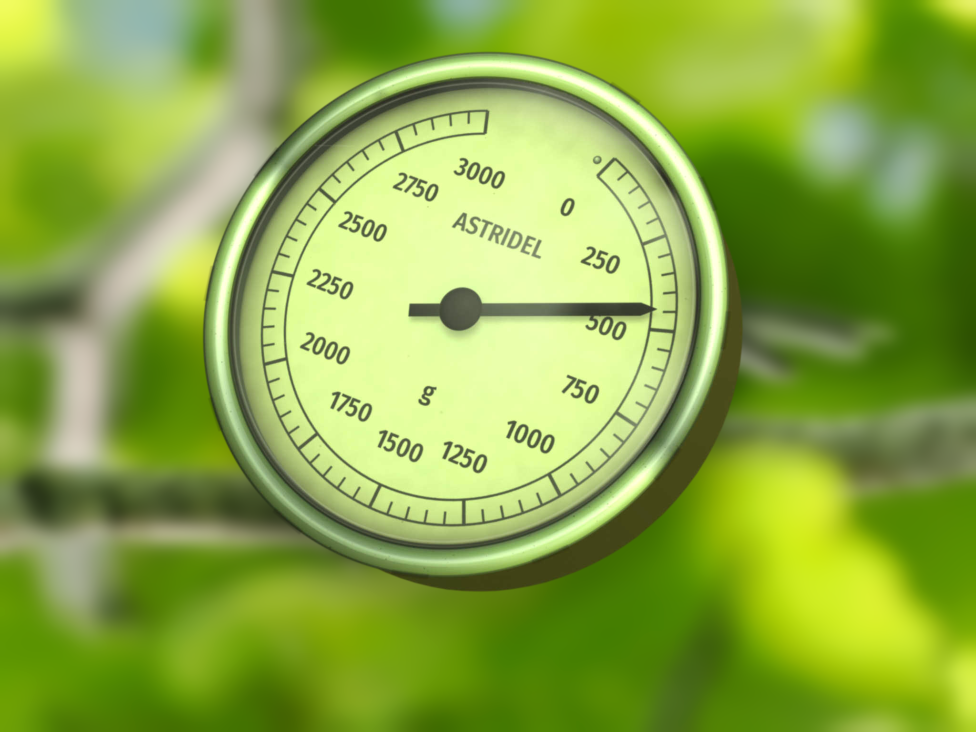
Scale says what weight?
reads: 450 g
